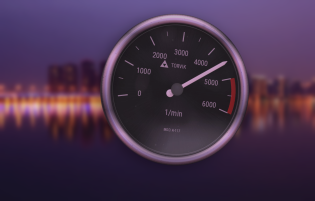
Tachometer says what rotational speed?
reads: 4500 rpm
